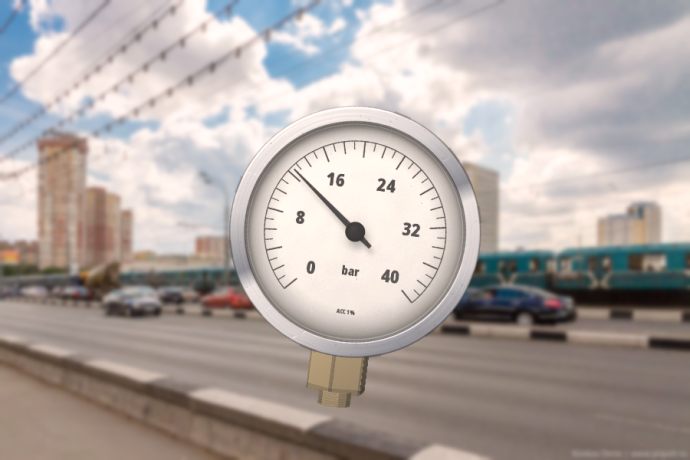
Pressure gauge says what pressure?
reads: 12.5 bar
